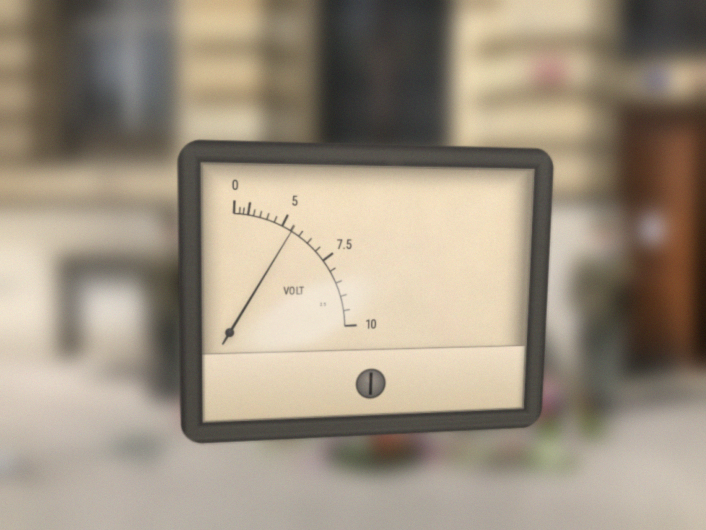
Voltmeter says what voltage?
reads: 5.5 V
